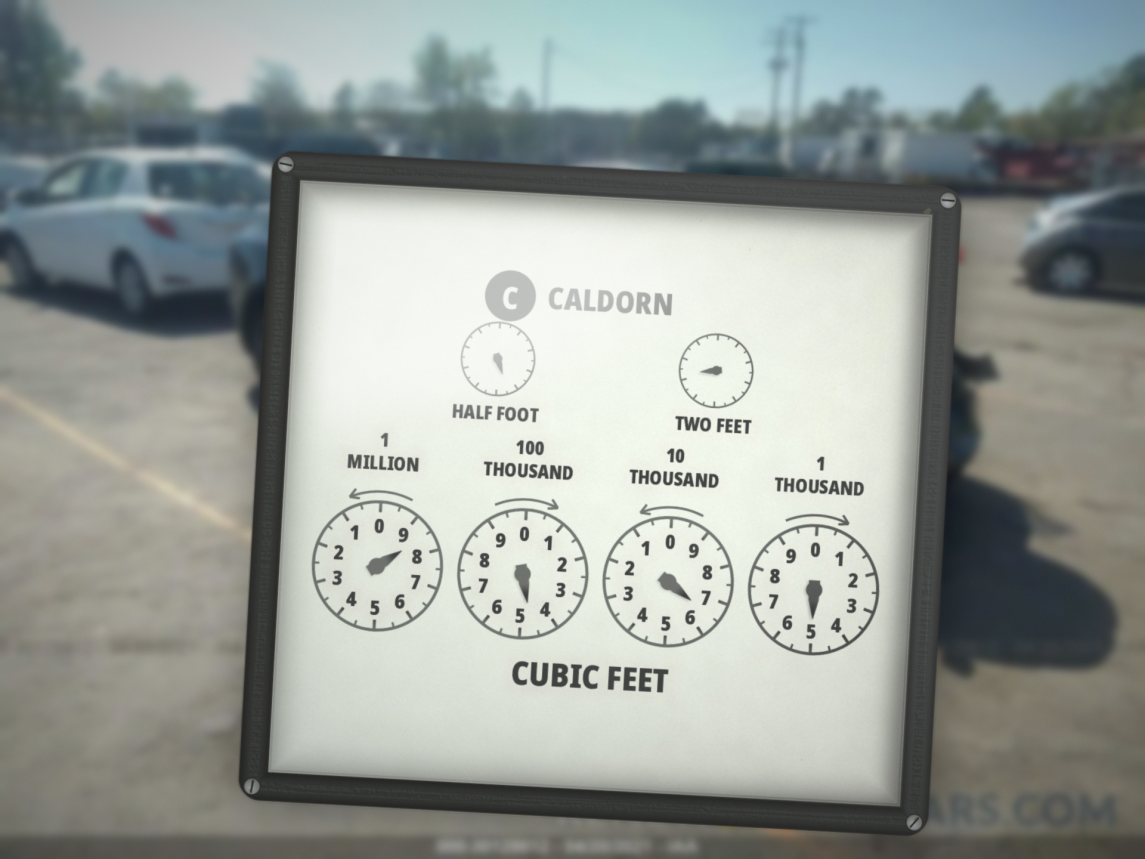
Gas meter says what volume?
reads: 846500 ft³
